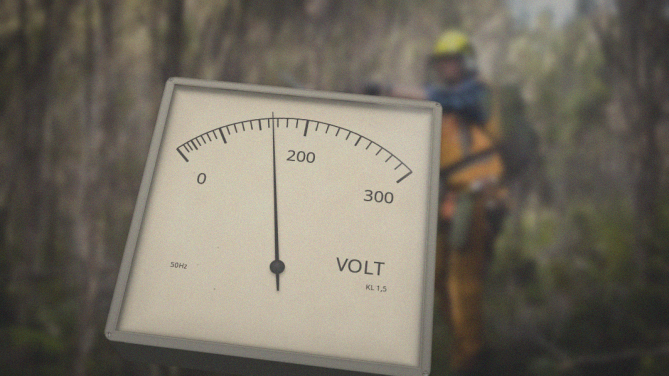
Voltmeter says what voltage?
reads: 165 V
